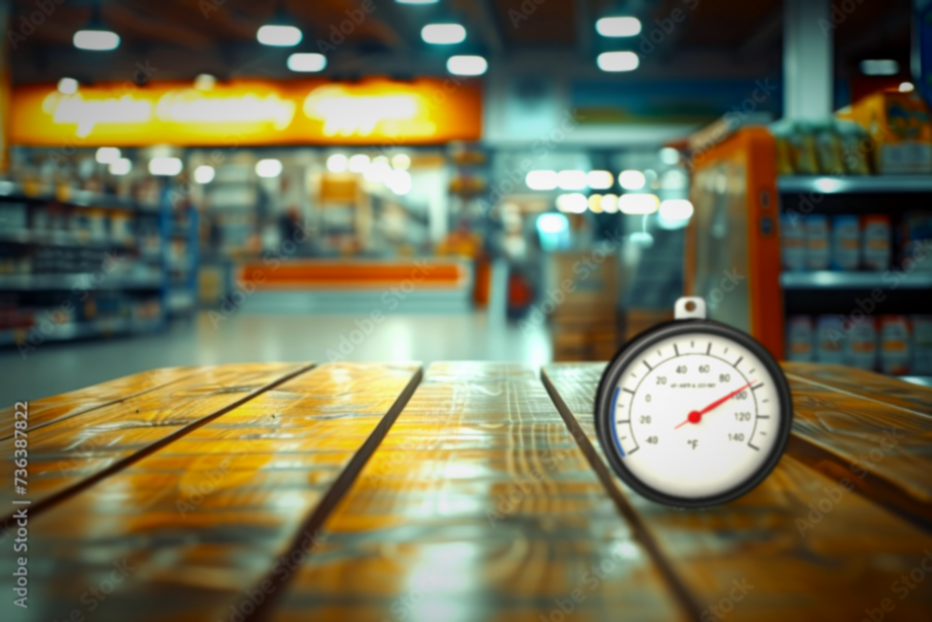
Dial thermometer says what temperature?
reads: 95 °F
